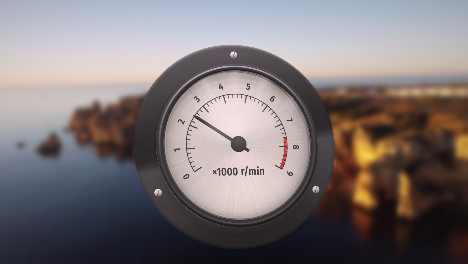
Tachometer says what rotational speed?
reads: 2400 rpm
